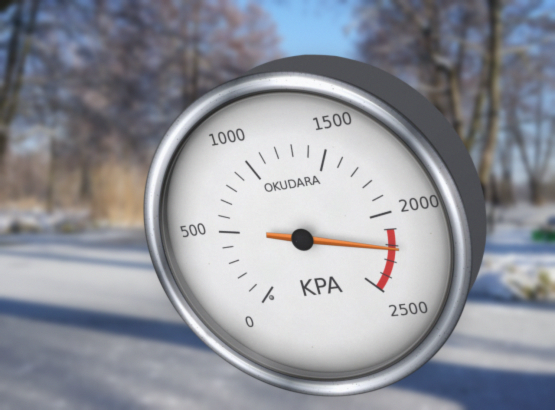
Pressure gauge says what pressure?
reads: 2200 kPa
